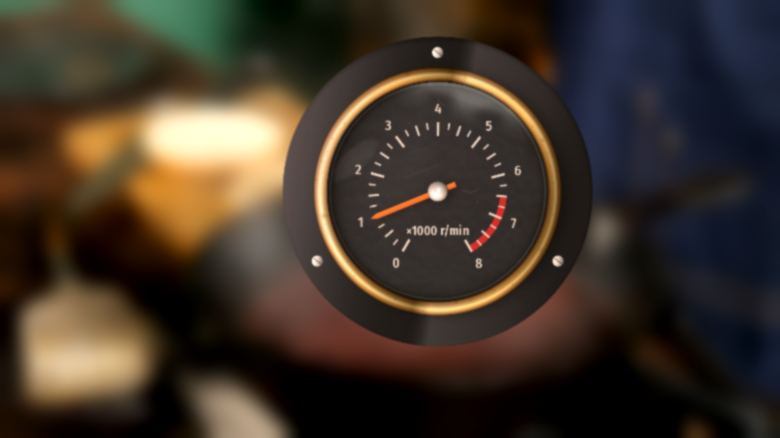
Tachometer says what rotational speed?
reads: 1000 rpm
